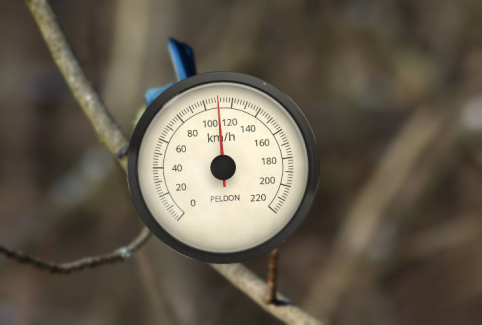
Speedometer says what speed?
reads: 110 km/h
